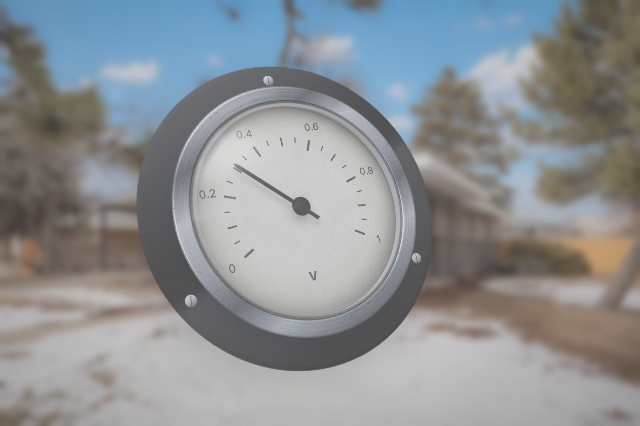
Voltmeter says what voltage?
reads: 0.3 V
